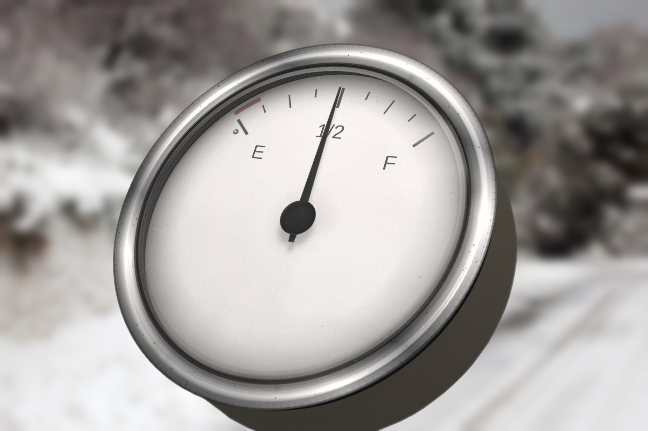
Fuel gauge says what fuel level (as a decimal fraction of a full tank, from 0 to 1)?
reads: 0.5
